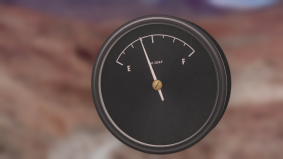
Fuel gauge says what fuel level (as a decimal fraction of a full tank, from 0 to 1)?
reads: 0.375
